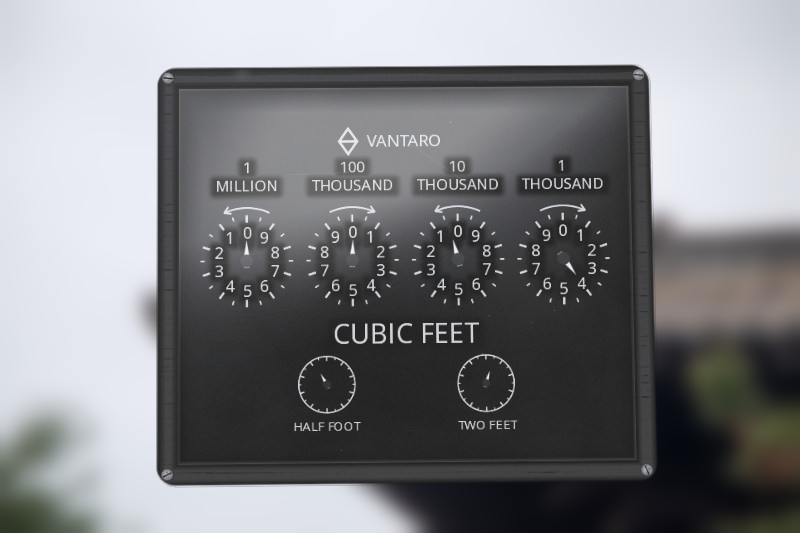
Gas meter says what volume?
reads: 400 ft³
